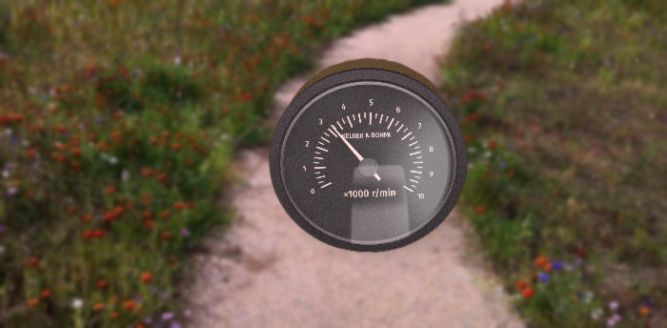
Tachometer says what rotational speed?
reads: 3250 rpm
